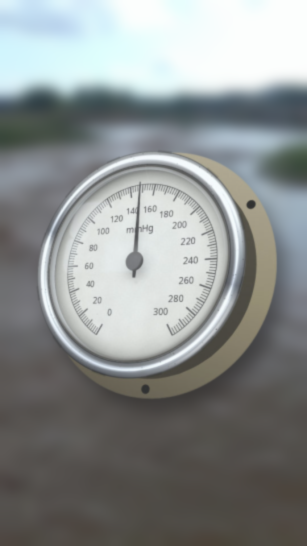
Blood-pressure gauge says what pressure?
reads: 150 mmHg
